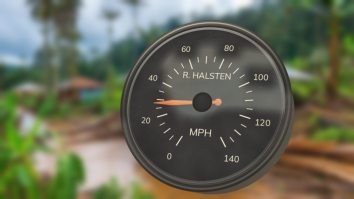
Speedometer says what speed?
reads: 27.5 mph
